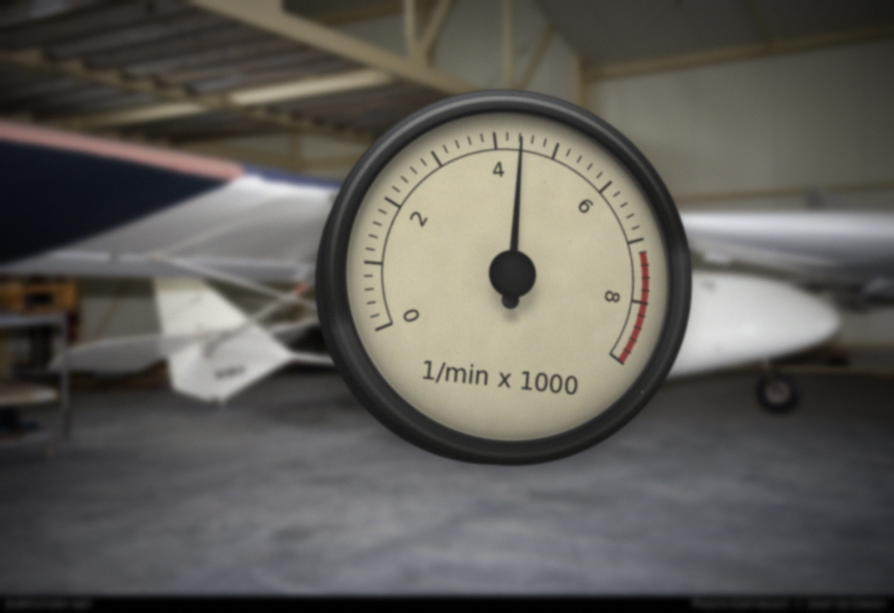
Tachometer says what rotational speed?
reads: 4400 rpm
